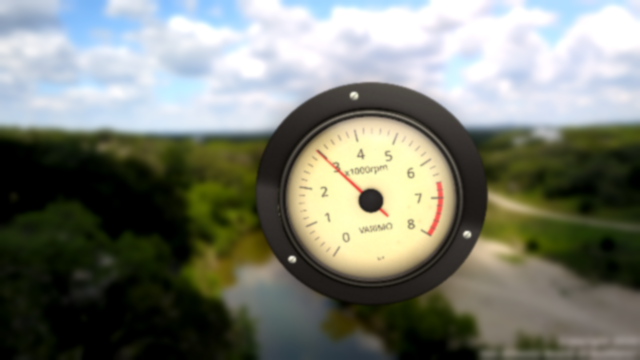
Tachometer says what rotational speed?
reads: 3000 rpm
